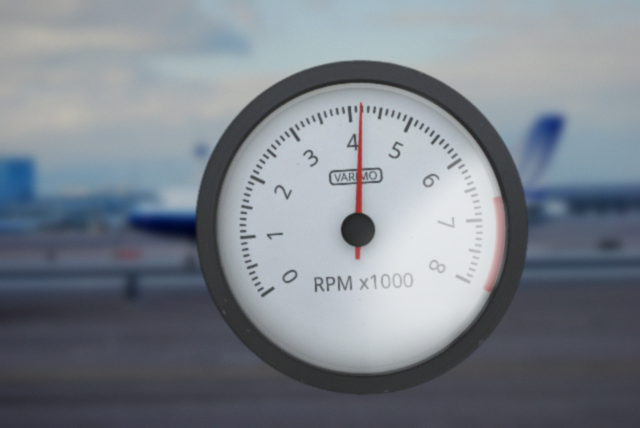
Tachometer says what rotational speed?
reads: 4200 rpm
